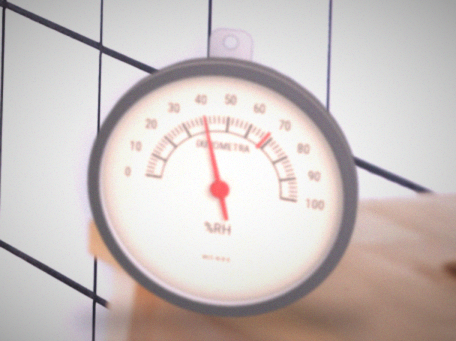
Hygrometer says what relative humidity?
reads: 40 %
